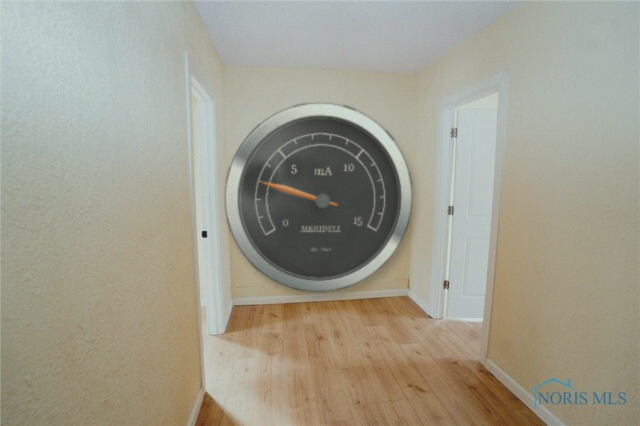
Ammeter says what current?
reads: 3 mA
